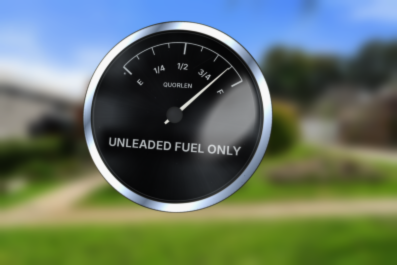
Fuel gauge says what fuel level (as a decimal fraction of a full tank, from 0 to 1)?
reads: 0.875
